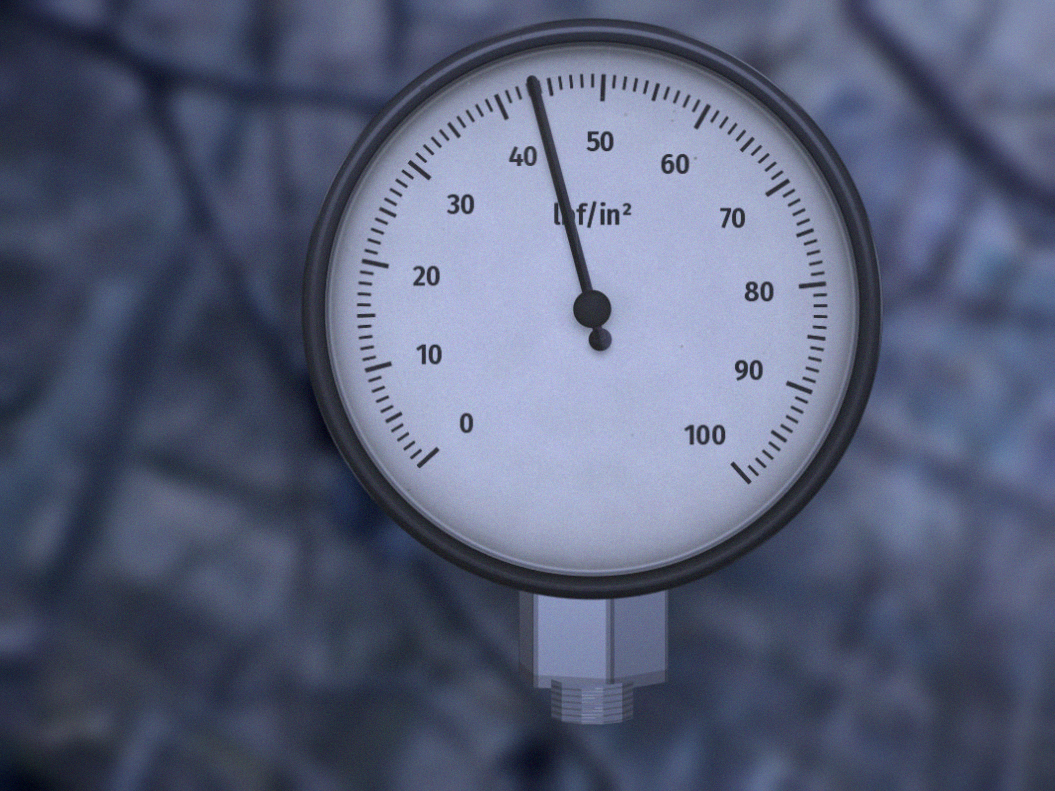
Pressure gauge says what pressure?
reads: 43.5 psi
